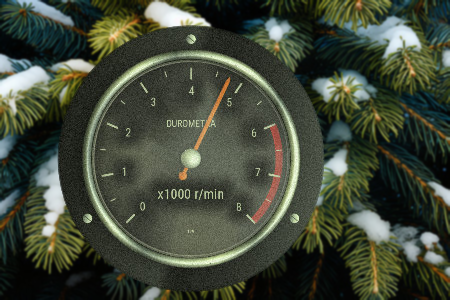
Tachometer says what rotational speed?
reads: 4750 rpm
